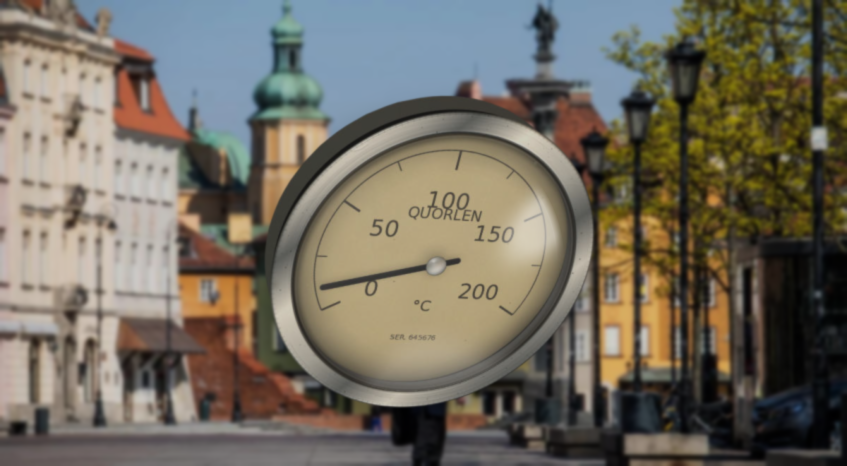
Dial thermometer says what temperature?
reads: 12.5 °C
